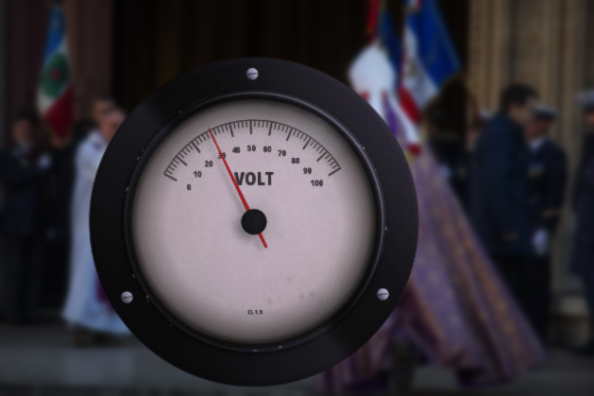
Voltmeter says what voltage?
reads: 30 V
